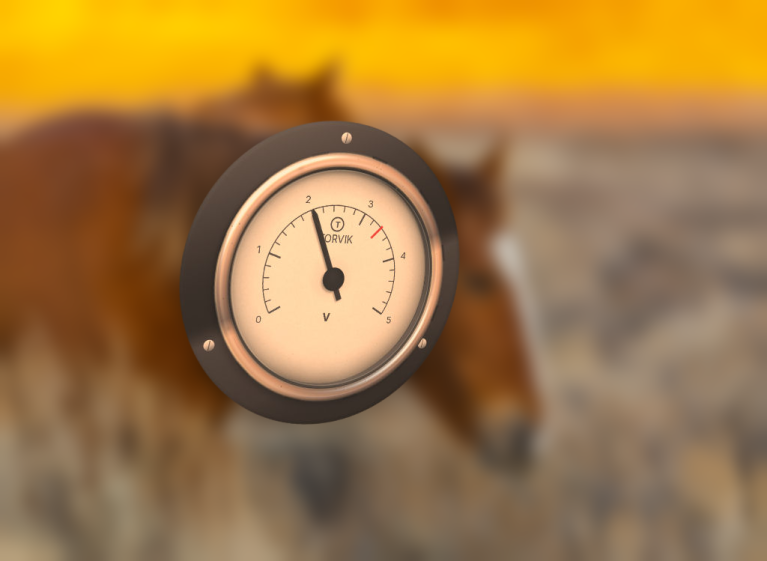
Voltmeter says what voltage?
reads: 2 V
